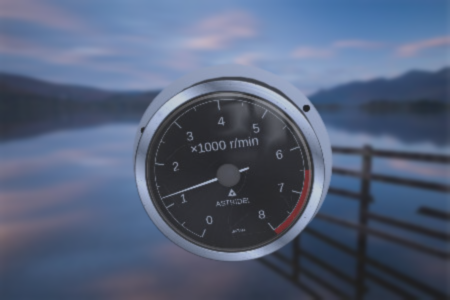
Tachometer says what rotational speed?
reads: 1250 rpm
